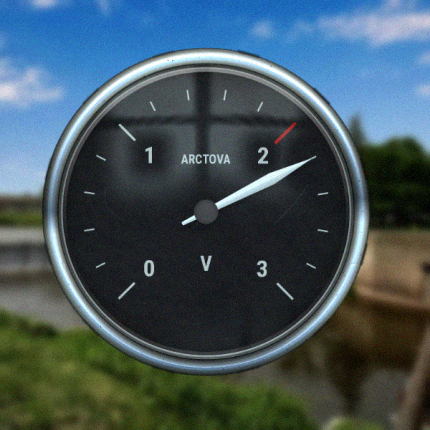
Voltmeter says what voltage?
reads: 2.2 V
